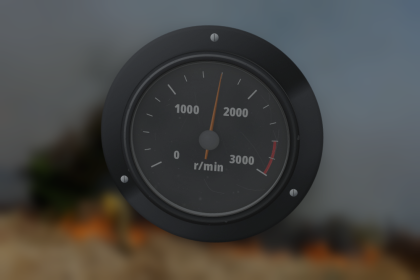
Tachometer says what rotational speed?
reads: 1600 rpm
